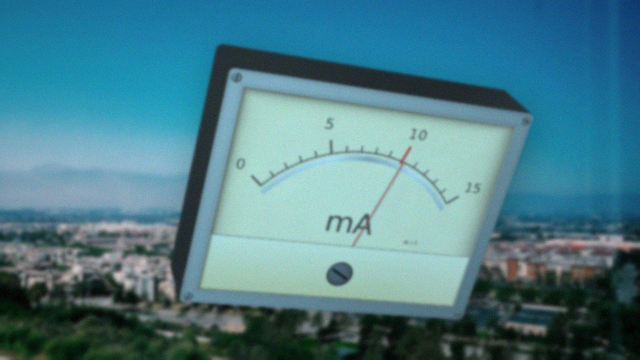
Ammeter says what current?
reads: 10 mA
